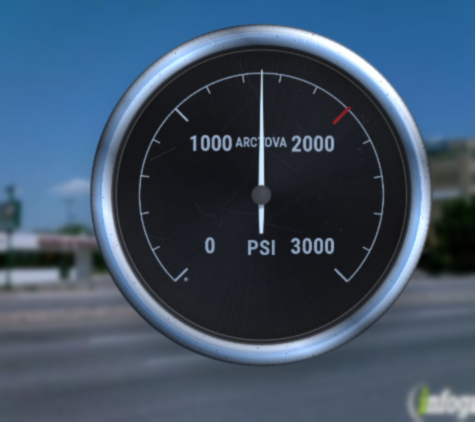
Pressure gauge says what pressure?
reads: 1500 psi
